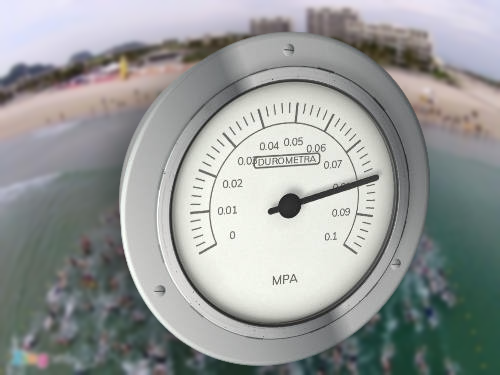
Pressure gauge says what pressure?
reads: 0.08 MPa
